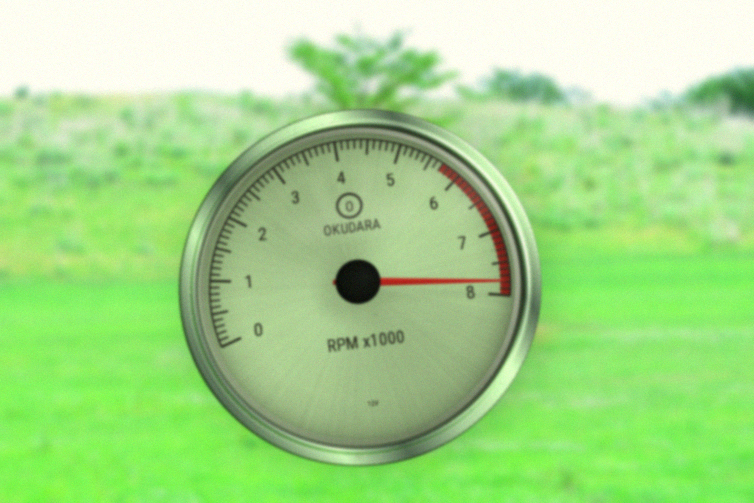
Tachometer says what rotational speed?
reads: 7800 rpm
